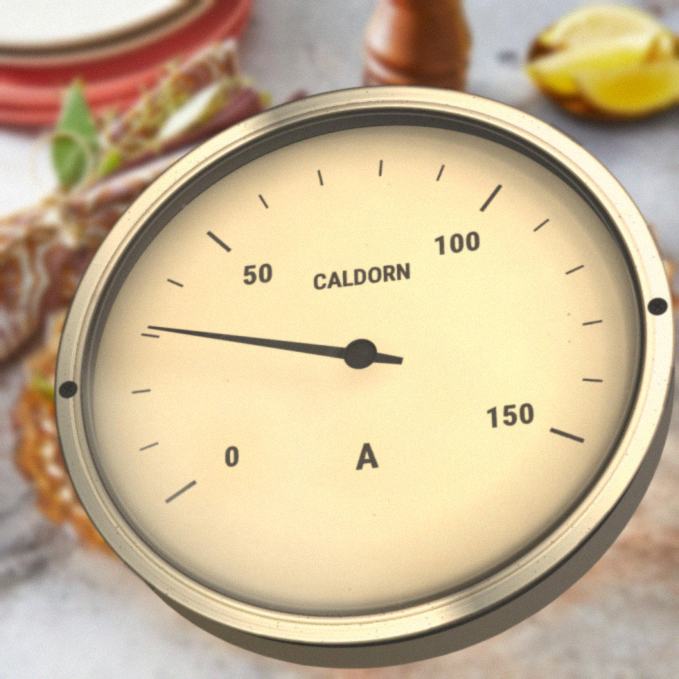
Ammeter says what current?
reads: 30 A
